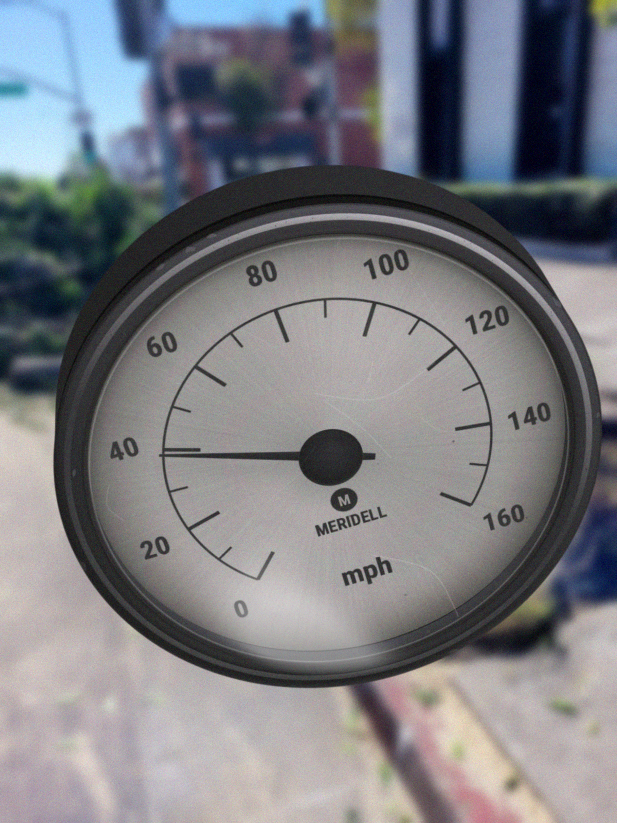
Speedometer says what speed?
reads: 40 mph
